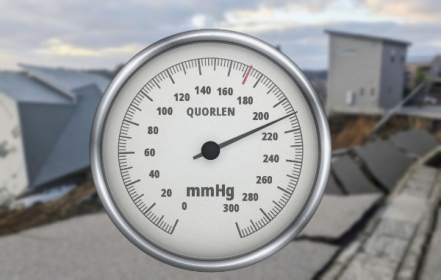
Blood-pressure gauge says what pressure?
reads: 210 mmHg
